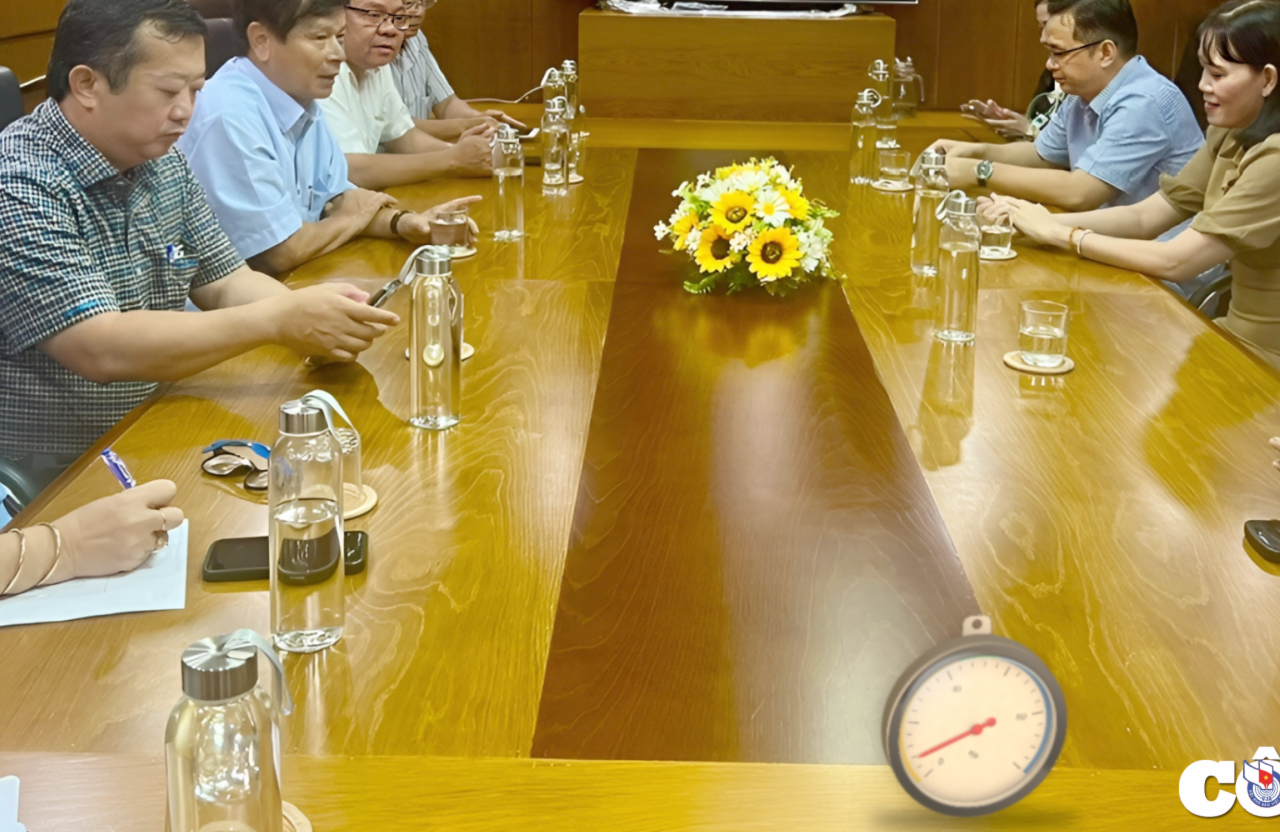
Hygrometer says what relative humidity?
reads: 8 %
